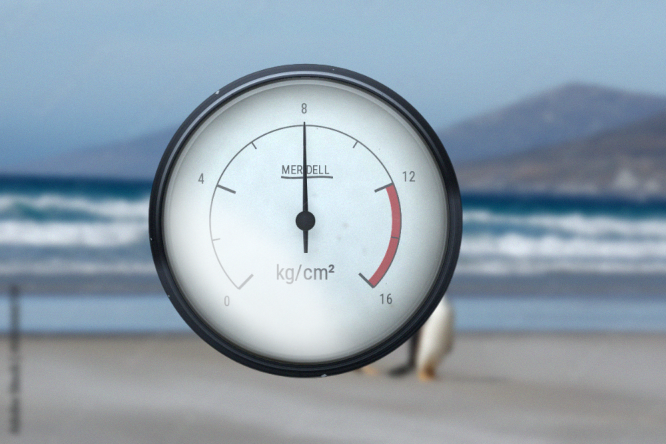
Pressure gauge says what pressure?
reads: 8 kg/cm²
